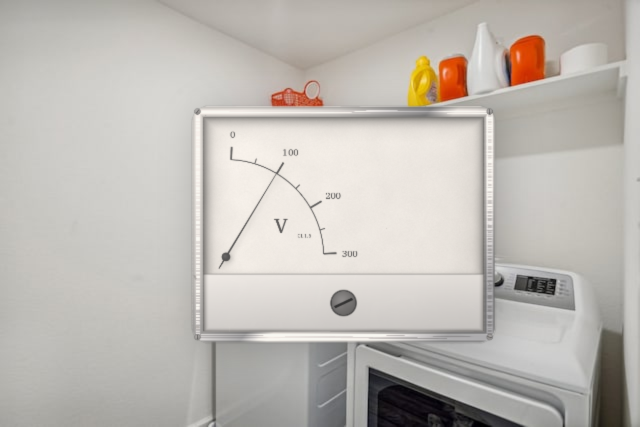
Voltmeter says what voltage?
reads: 100 V
